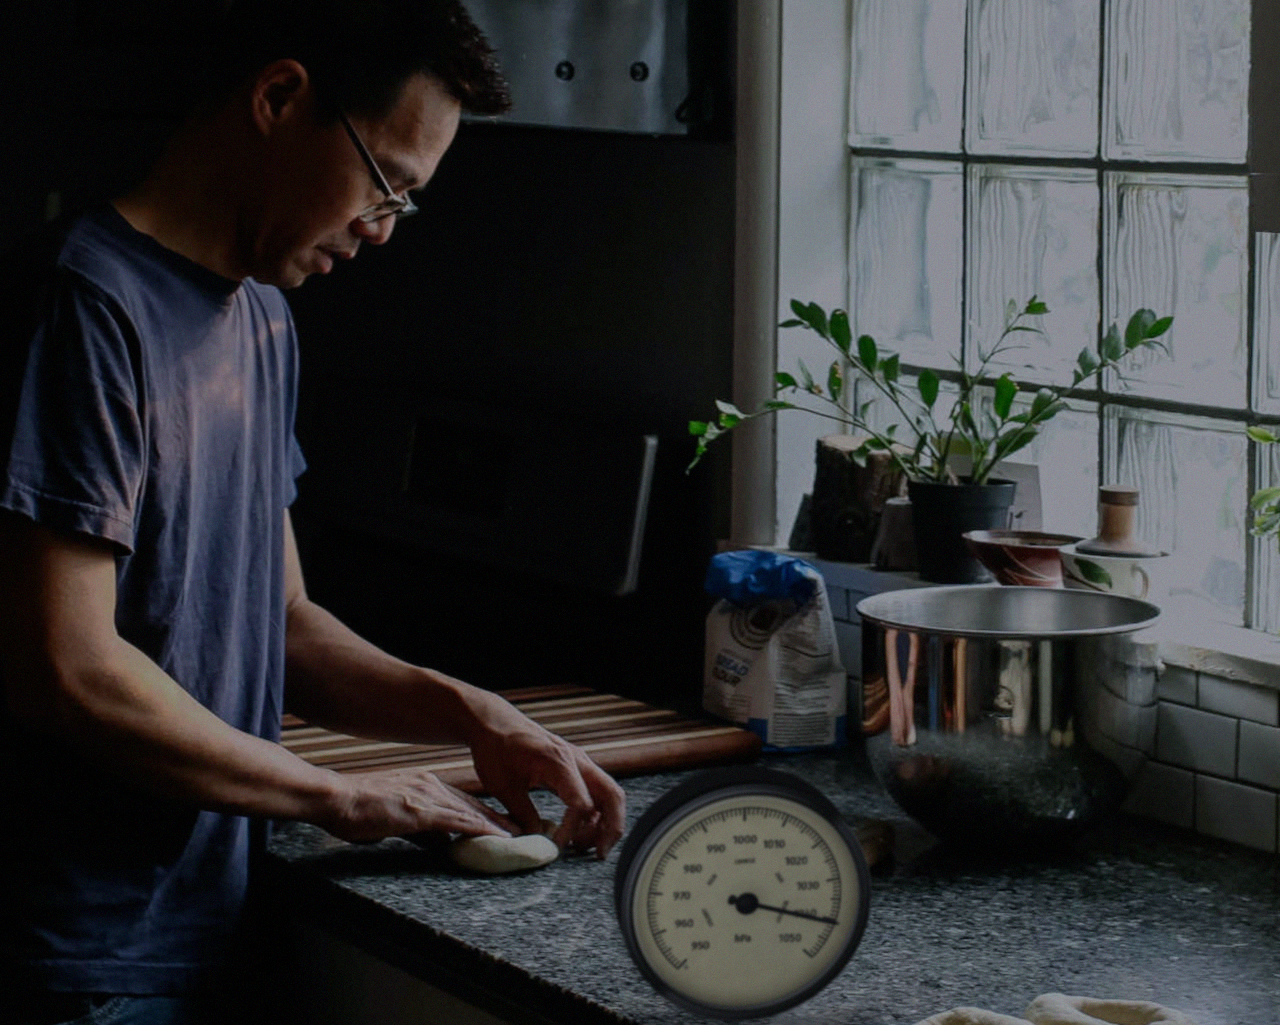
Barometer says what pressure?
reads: 1040 hPa
